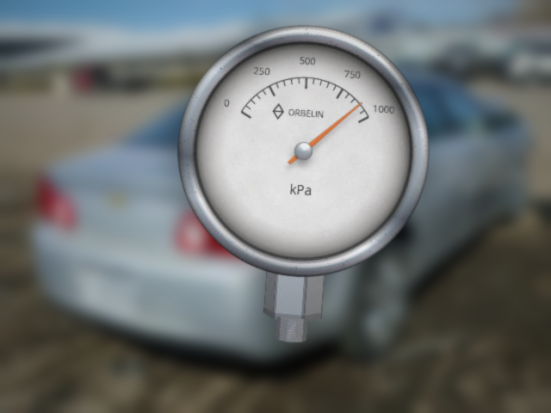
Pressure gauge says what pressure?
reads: 900 kPa
